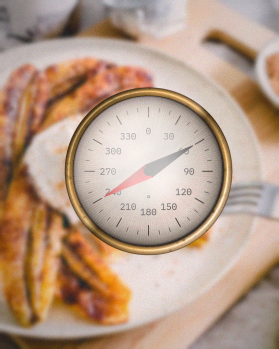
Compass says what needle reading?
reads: 240 °
